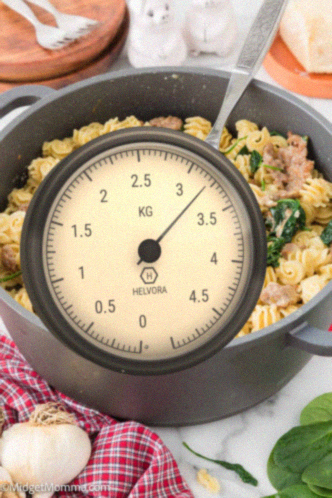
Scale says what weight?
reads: 3.2 kg
